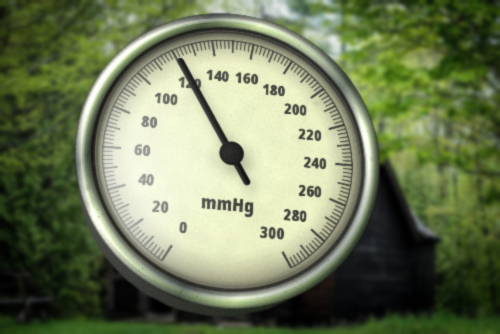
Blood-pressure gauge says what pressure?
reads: 120 mmHg
